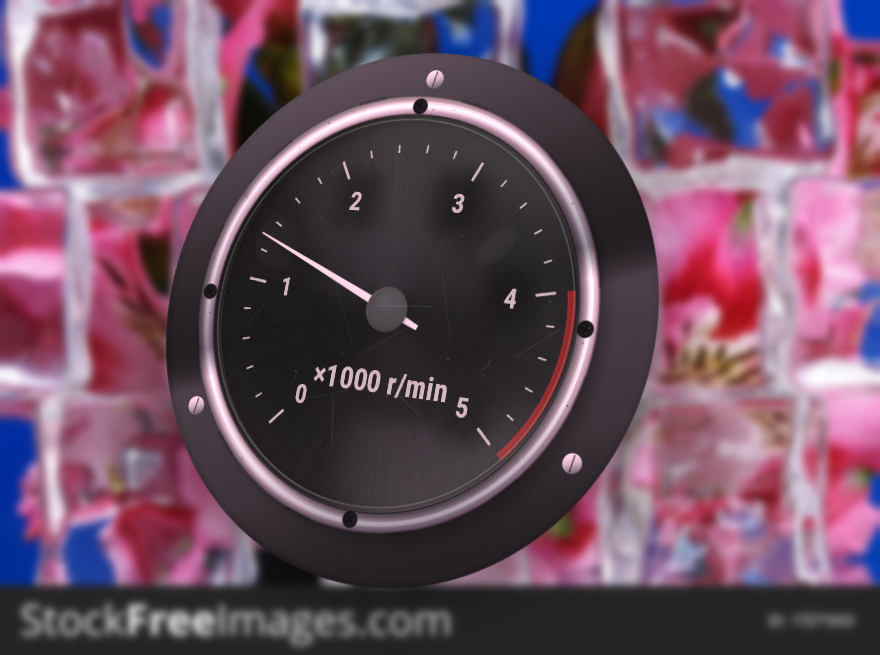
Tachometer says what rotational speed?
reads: 1300 rpm
